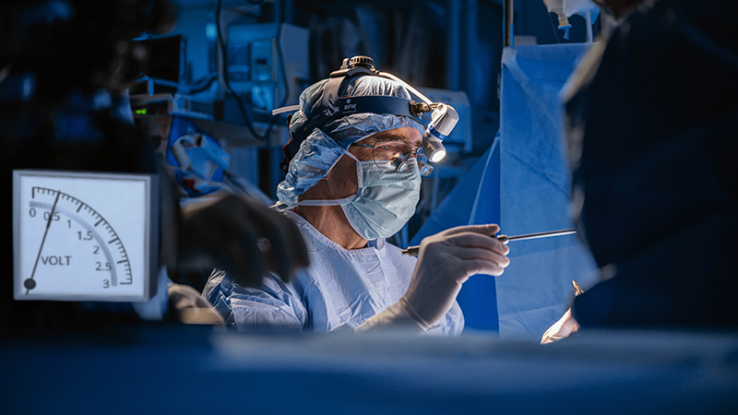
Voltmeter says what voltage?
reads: 0.5 V
